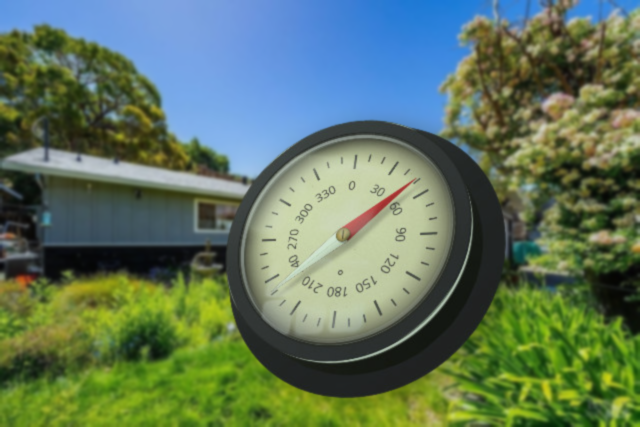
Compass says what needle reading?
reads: 50 °
